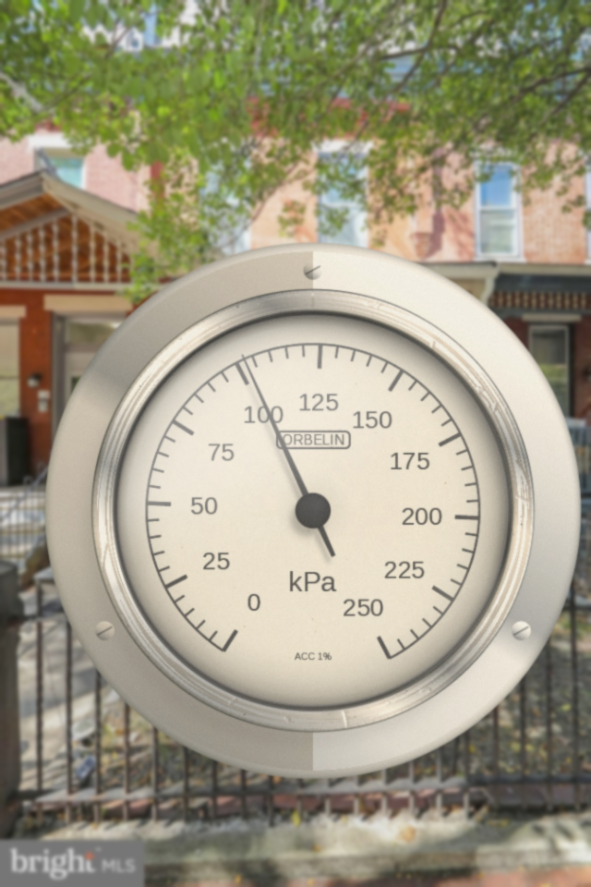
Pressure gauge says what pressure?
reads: 102.5 kPa
